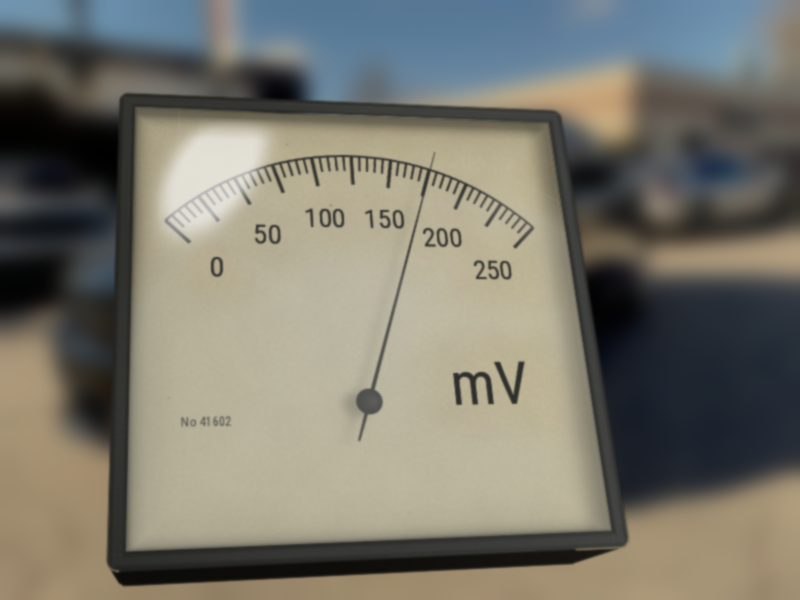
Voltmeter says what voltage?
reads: 175 mV
